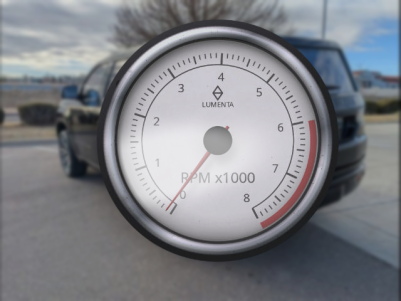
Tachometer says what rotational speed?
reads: 100 rpm
